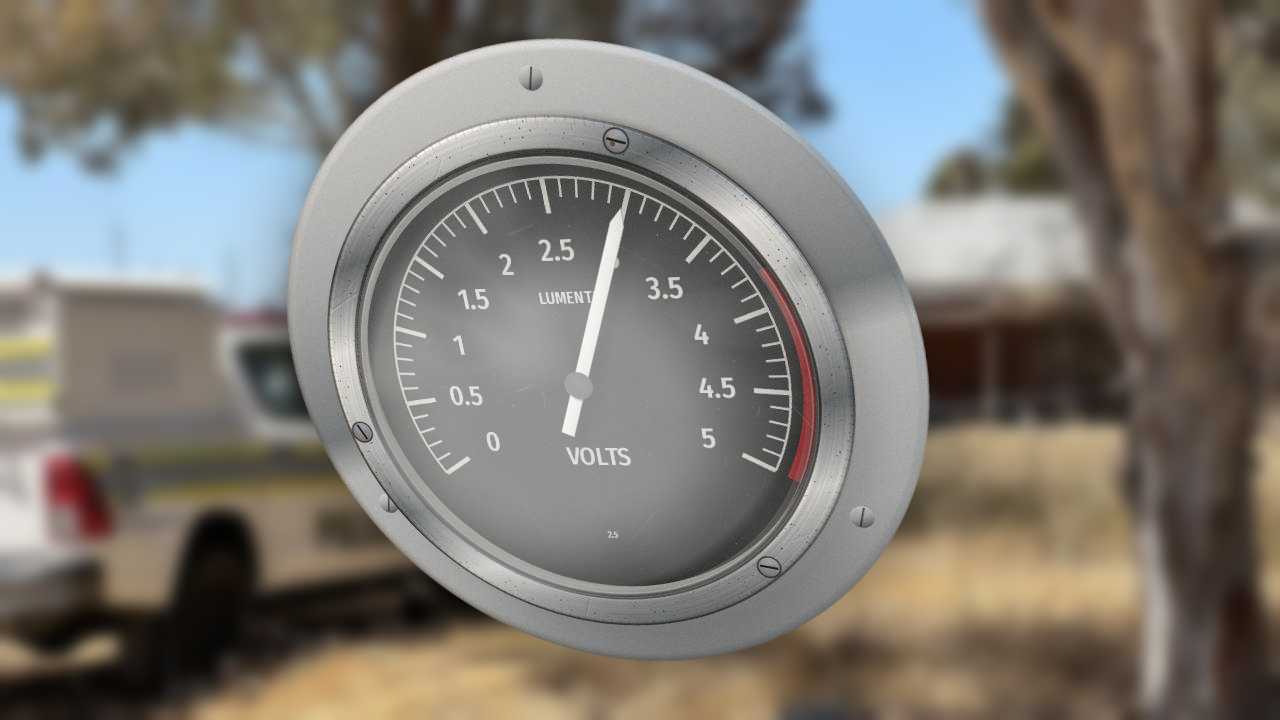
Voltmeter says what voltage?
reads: 3 V
